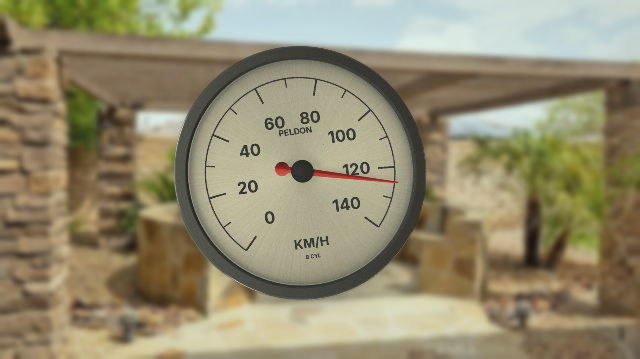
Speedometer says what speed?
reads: 125 km/h
